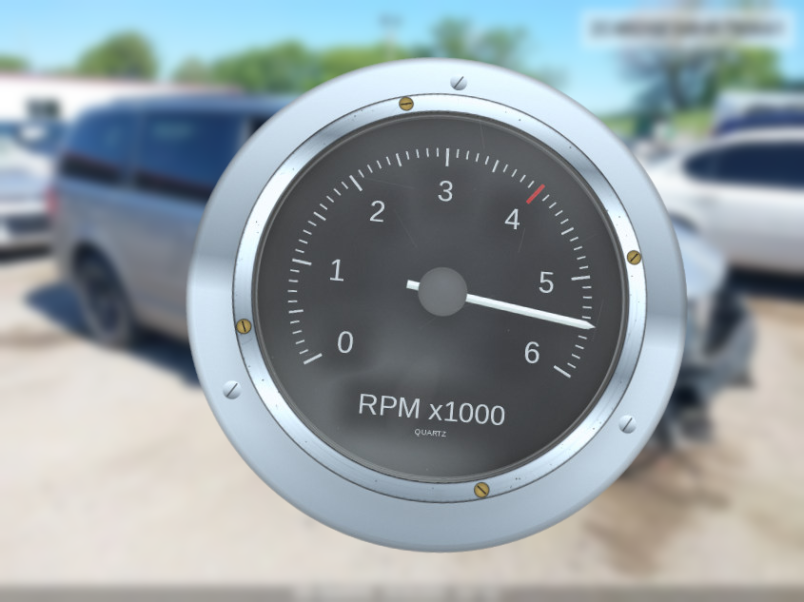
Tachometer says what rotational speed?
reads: 5500 rpm
